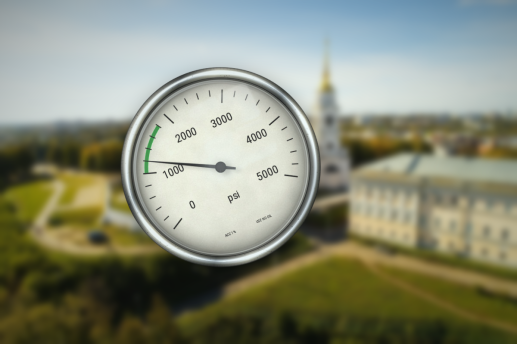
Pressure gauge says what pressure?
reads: 1200 psi
